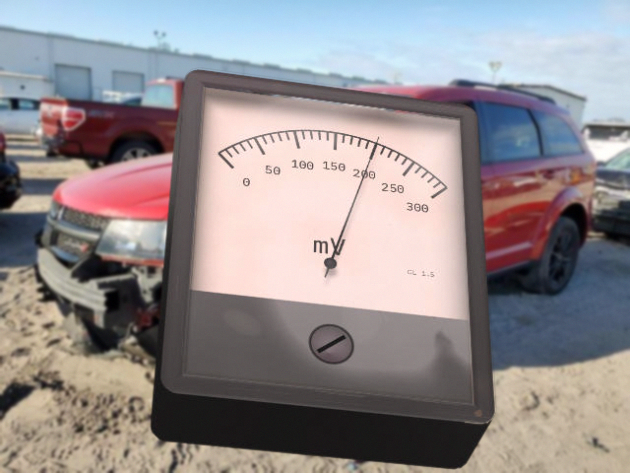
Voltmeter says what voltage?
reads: 200 mV
